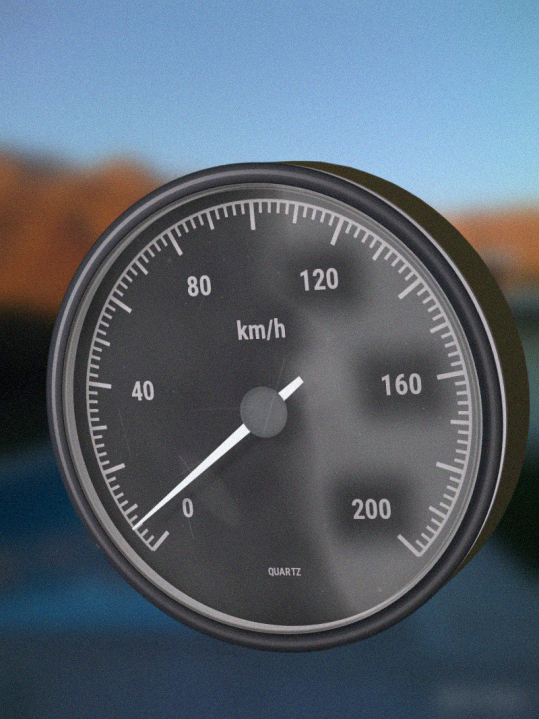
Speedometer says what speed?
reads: 6 km/h
